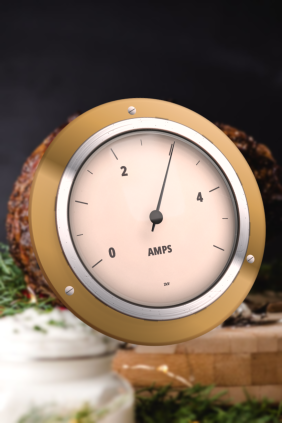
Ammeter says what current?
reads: 3 A
